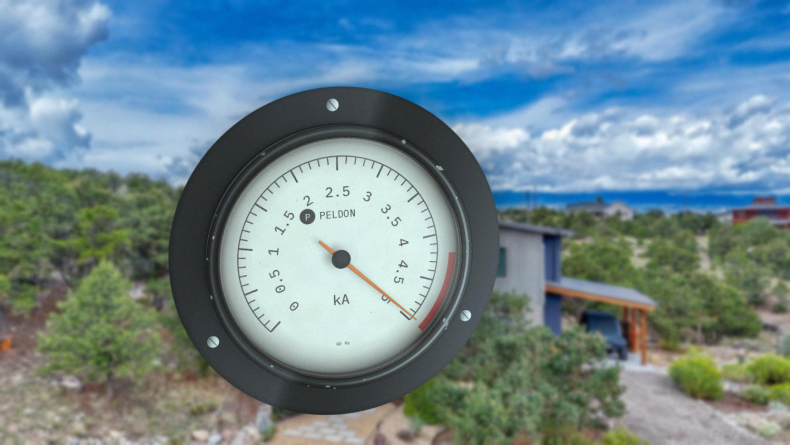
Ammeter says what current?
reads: 4.95 kA
